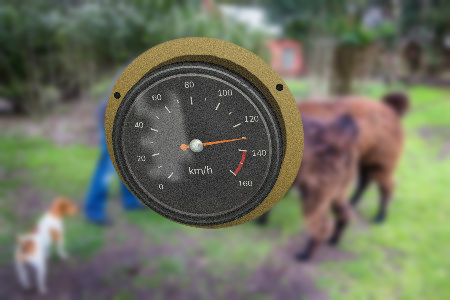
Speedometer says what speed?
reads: 130 km/h
